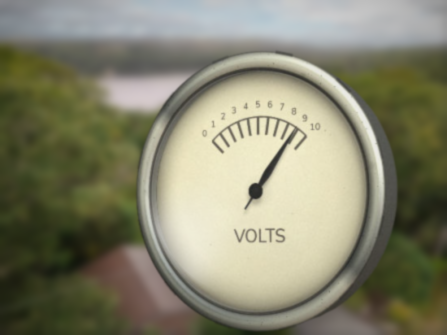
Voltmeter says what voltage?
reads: 9 V
